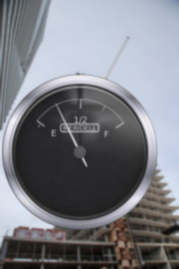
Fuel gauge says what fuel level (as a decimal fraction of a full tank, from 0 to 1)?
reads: 0.25
